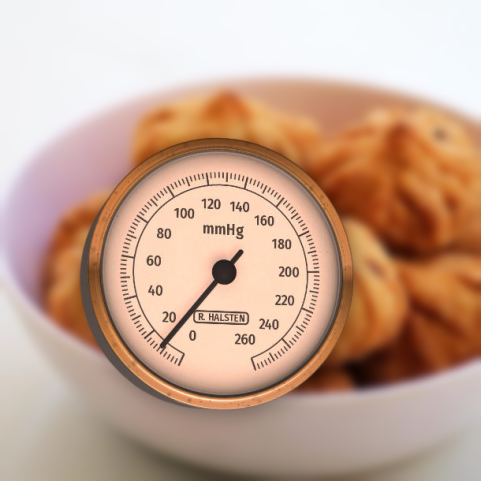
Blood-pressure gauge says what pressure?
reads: 12 mmHg
